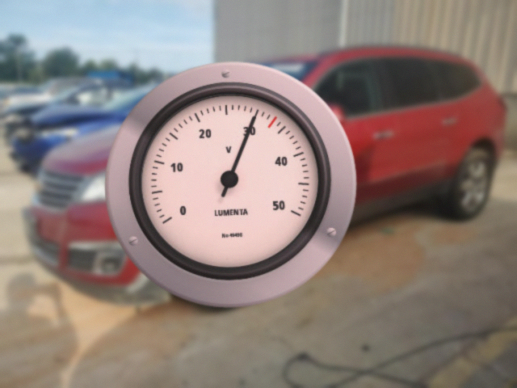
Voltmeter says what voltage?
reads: 30 V
